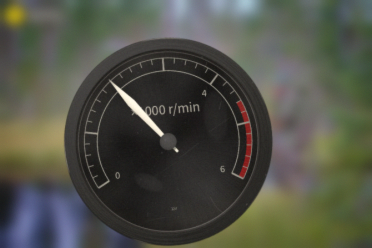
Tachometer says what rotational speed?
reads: 2000 rpm
